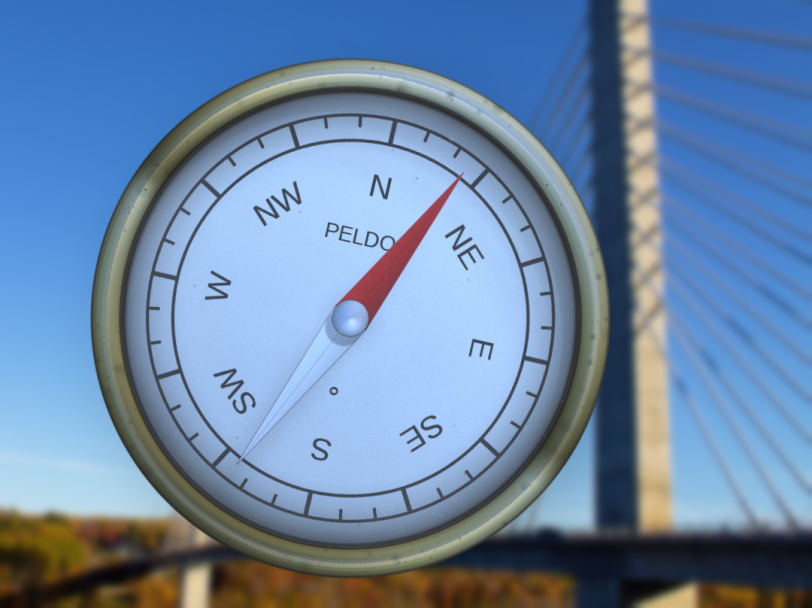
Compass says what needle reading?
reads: 25 °
